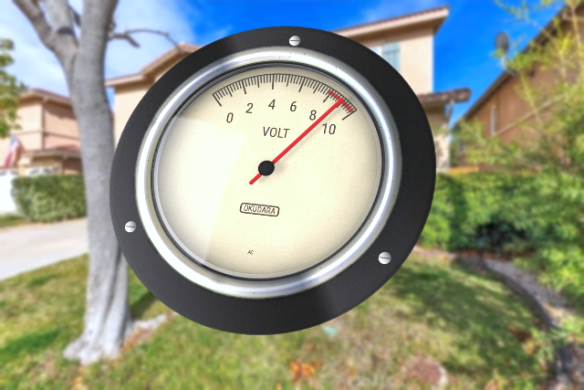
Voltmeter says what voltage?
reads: 9 V
